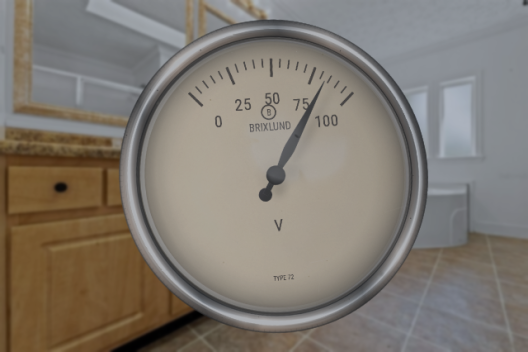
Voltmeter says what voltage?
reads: 82.5 V
